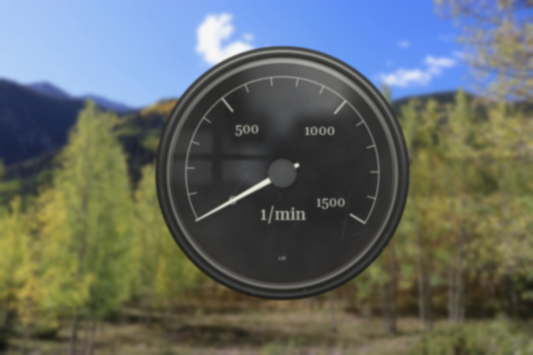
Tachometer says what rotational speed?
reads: 0 rpm
